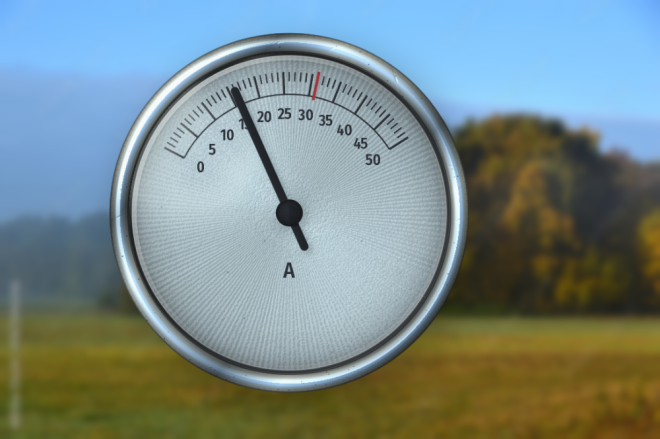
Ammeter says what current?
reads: 16 A
